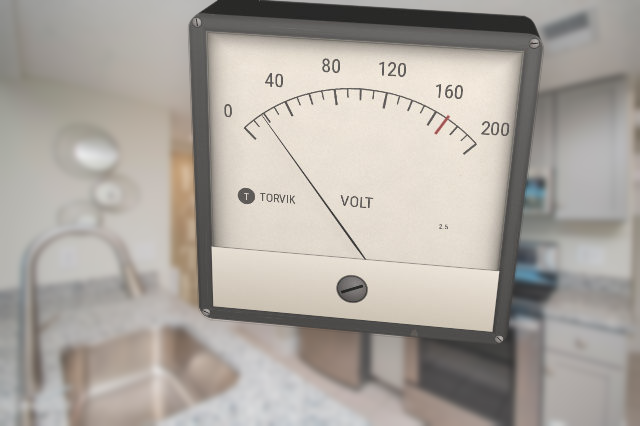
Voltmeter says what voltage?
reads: 20 V
